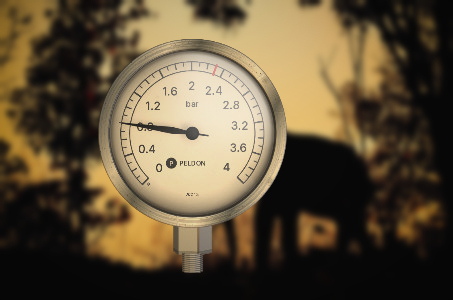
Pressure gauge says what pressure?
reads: 0.8 bar
